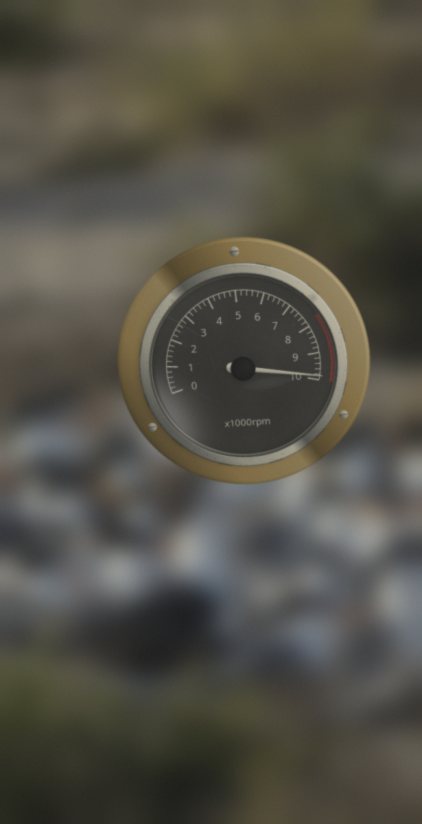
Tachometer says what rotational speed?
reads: 9800 rpm
